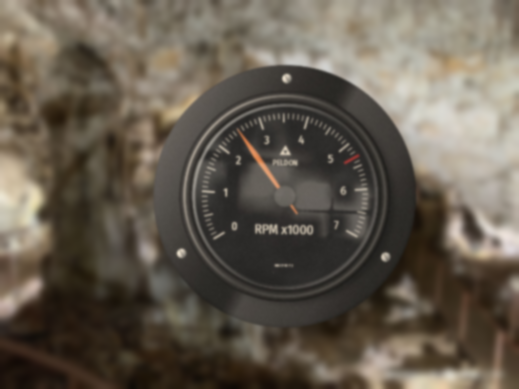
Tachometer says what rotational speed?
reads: 2500 rpm
